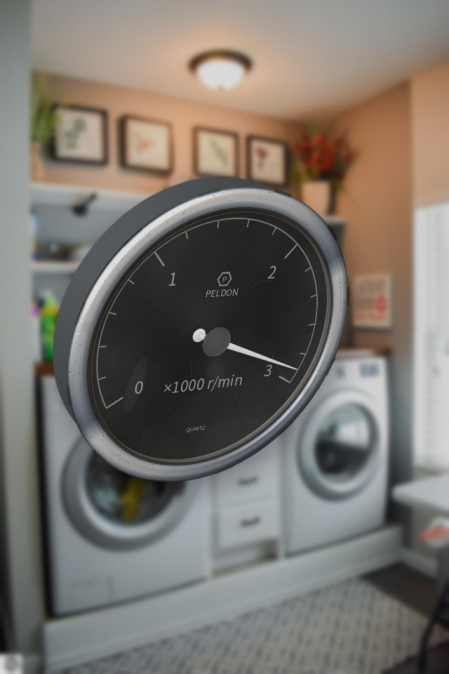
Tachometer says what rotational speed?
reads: 2900 rpm
